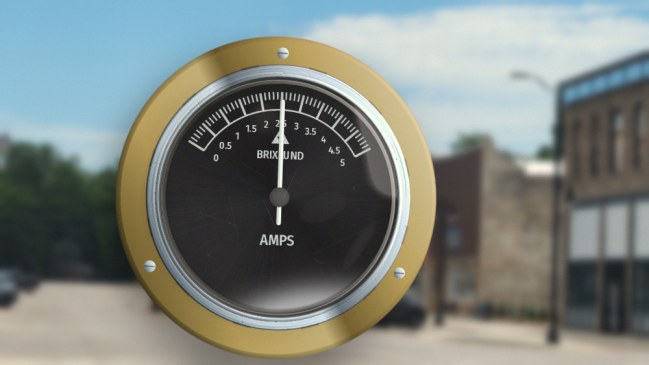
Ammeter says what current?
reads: 2.5 A
